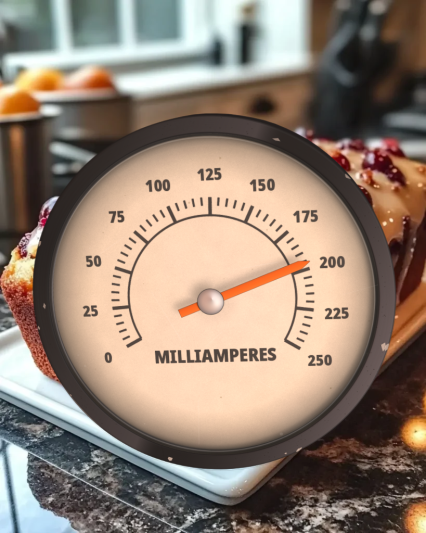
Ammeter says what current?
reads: 195 mA
